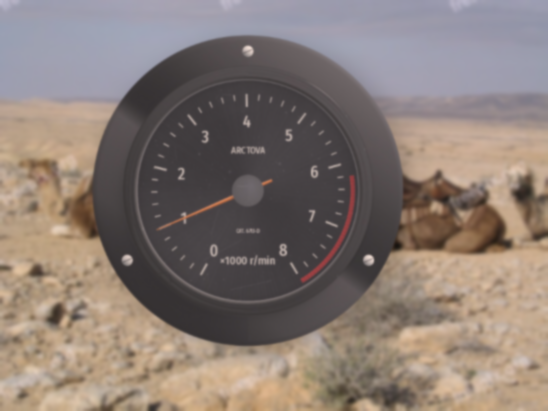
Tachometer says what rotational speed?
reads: 1000 rpm
